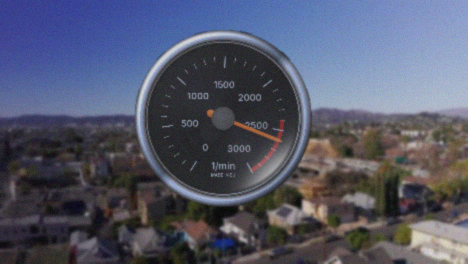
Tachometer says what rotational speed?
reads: 2600 rpm
